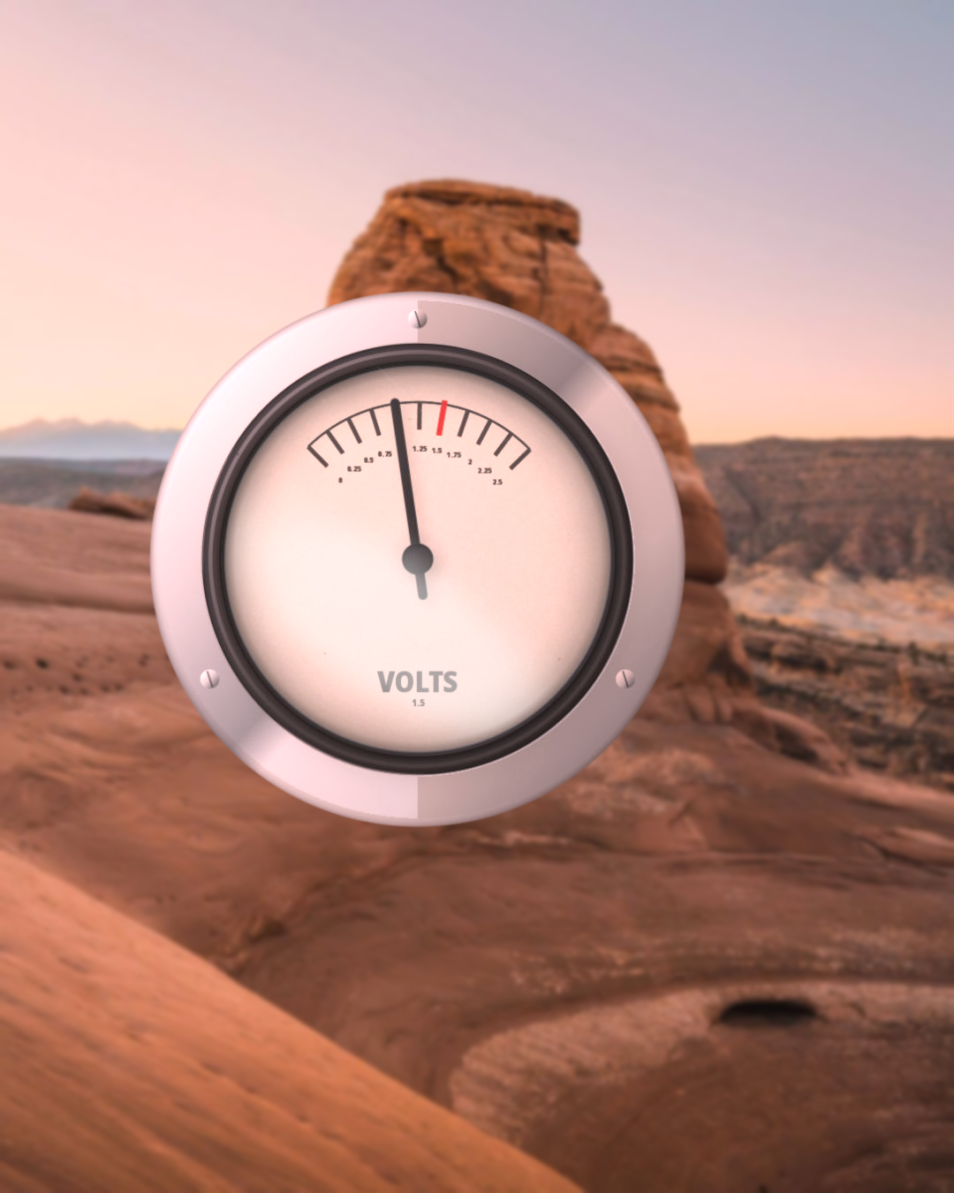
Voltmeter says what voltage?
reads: 1 V
